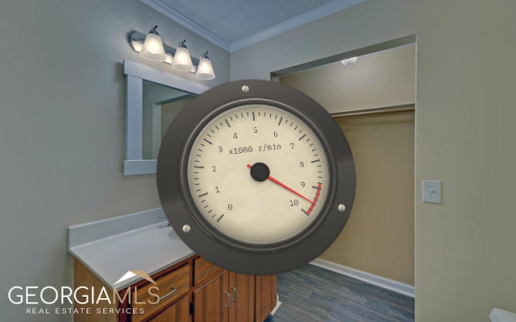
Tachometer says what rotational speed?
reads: 9600 rpm
